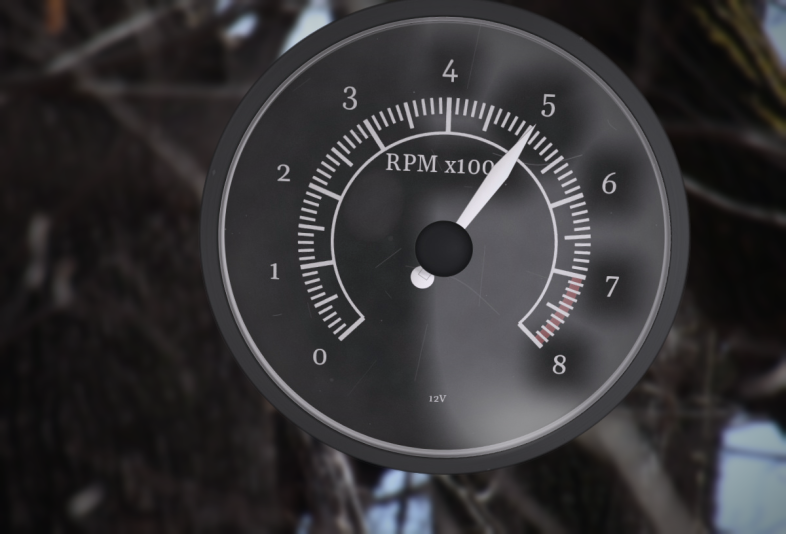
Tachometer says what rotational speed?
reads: 5000 rpm
